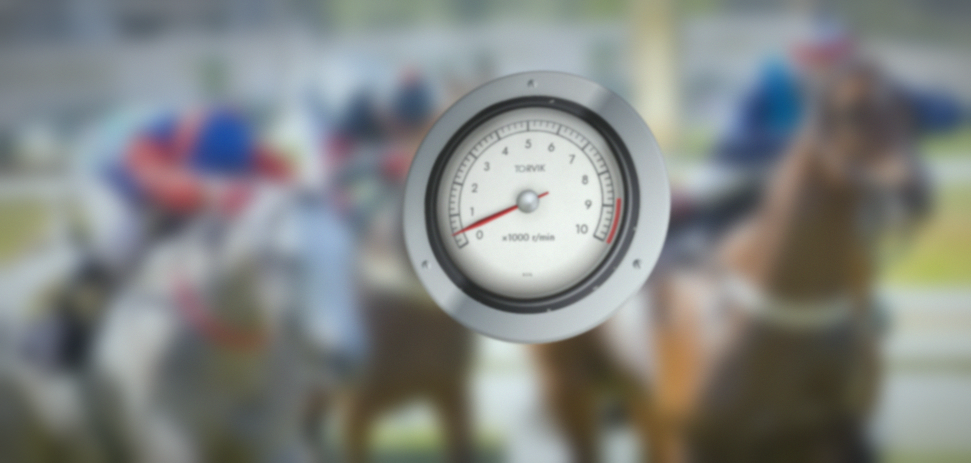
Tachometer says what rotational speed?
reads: 400 rpm
